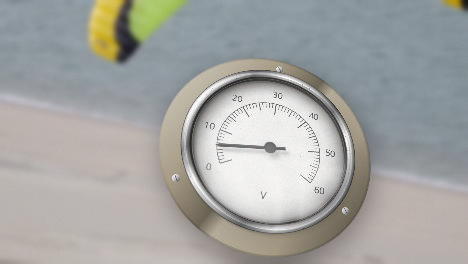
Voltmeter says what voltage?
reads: 5 V
